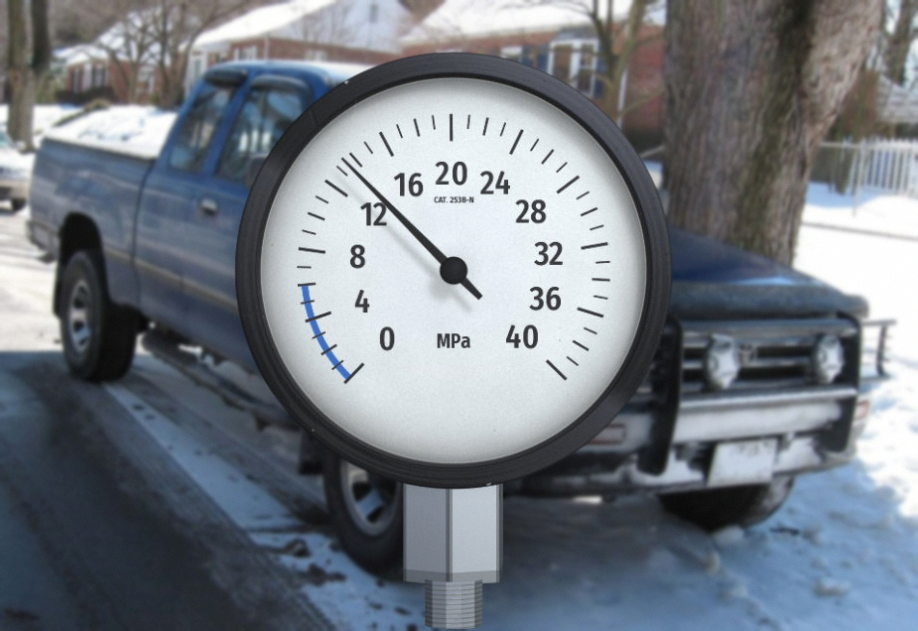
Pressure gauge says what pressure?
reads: 13.5 MPa
